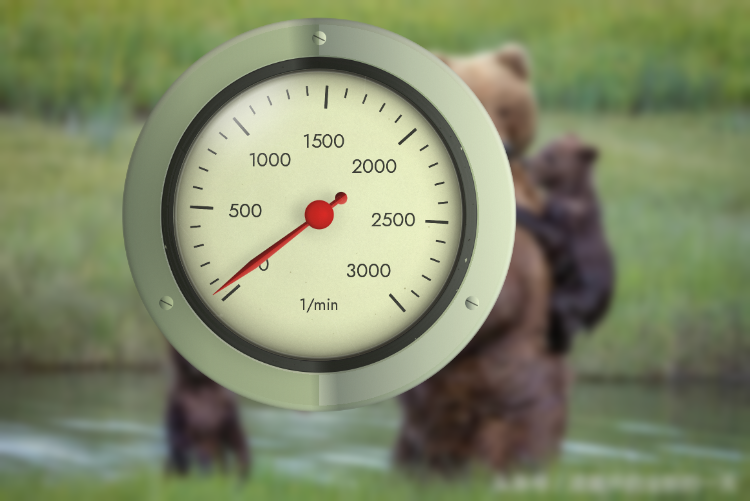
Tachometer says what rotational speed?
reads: 50 rpm
